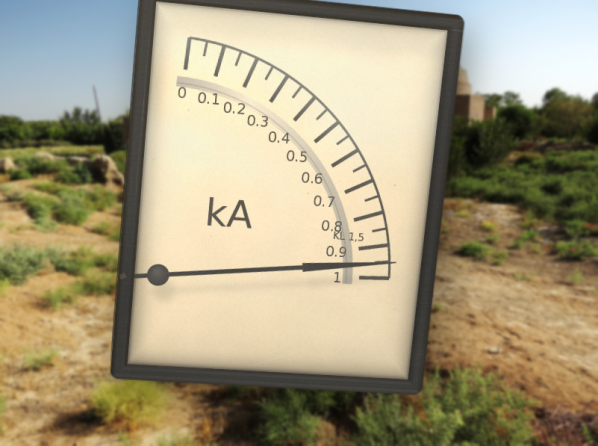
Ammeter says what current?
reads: 0.95 kA
